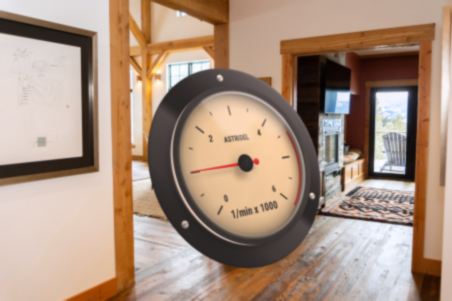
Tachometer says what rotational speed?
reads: 1000 rpm
